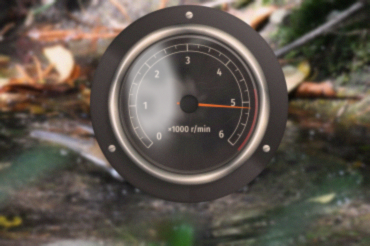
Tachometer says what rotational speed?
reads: 5125 rpm
